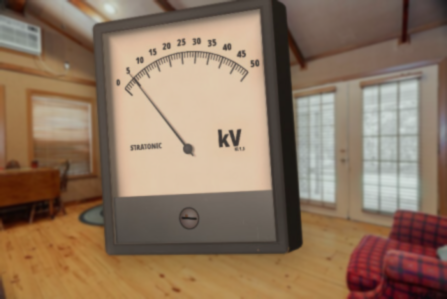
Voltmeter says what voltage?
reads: 5 kV
